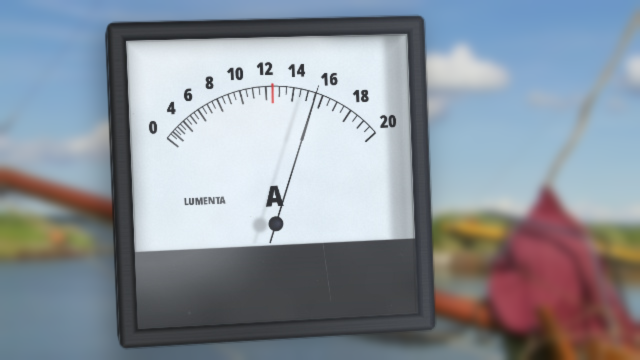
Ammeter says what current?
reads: 15.5 A
